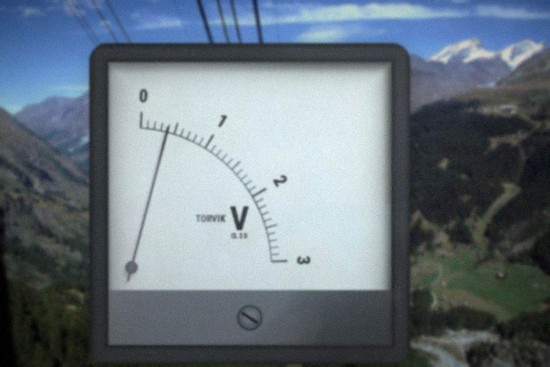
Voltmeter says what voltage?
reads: 0.4 V
